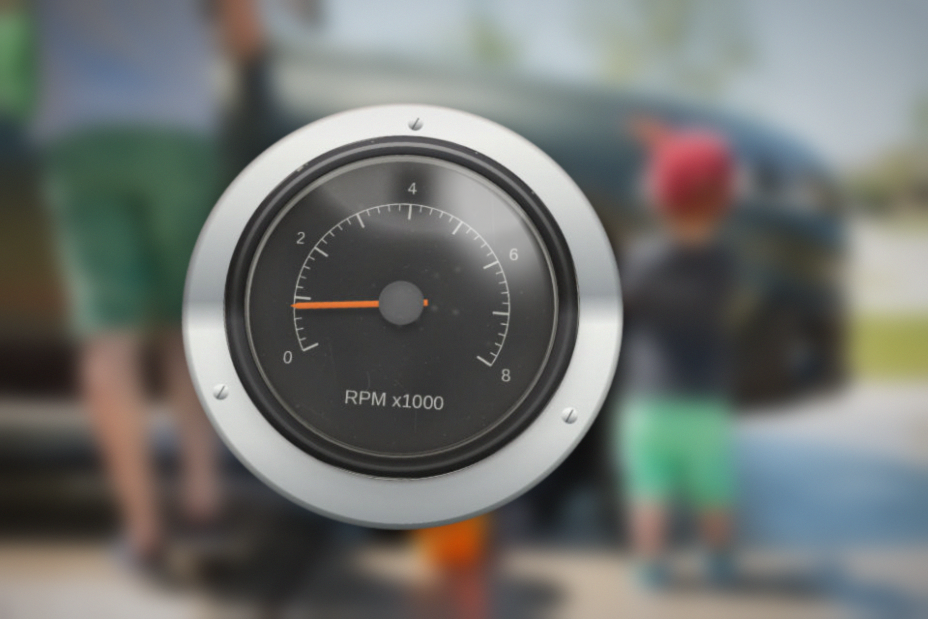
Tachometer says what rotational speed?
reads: 800 rpm
